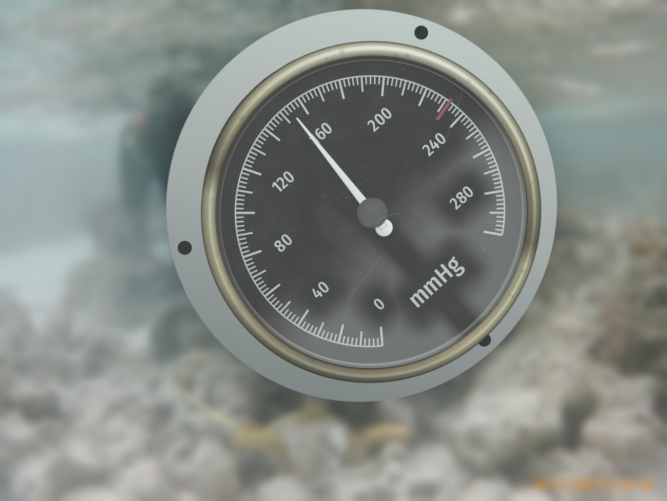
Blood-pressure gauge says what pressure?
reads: 154 mmHg
